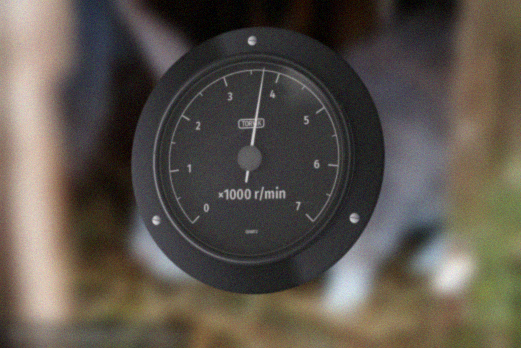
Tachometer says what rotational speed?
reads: 3750 rpm
